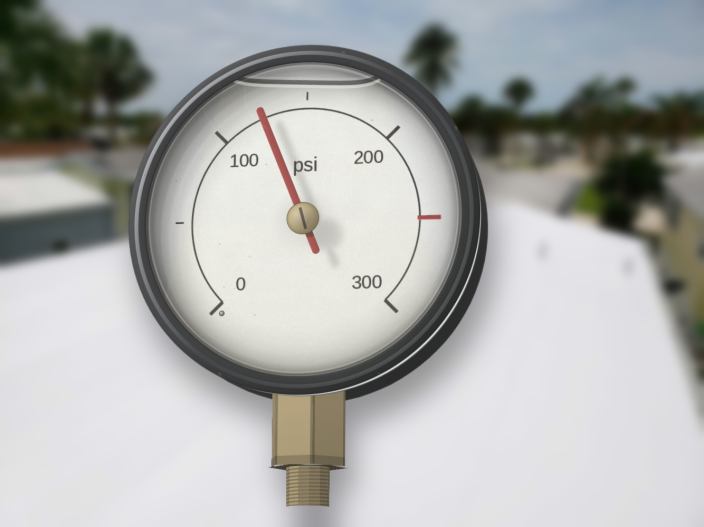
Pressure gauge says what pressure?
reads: 125 psi
